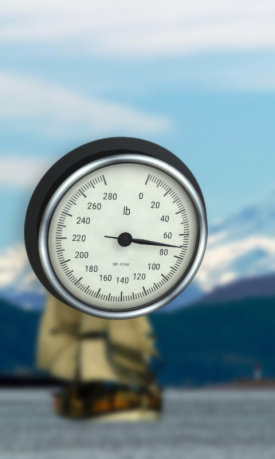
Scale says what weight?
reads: 70 lb
